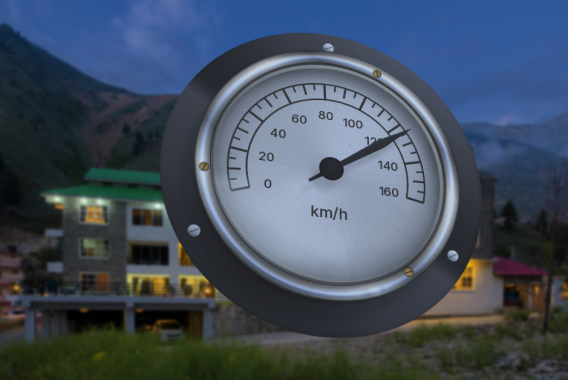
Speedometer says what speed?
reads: 125 km/h
